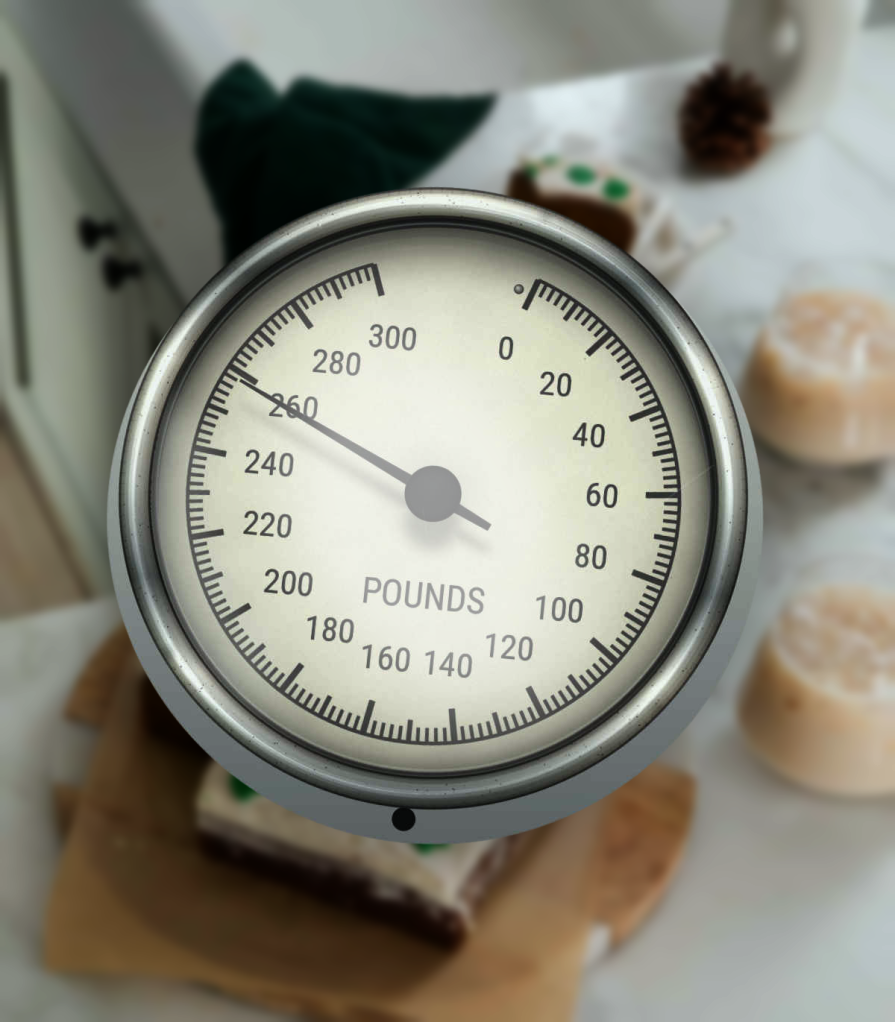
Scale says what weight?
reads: 258 lb
